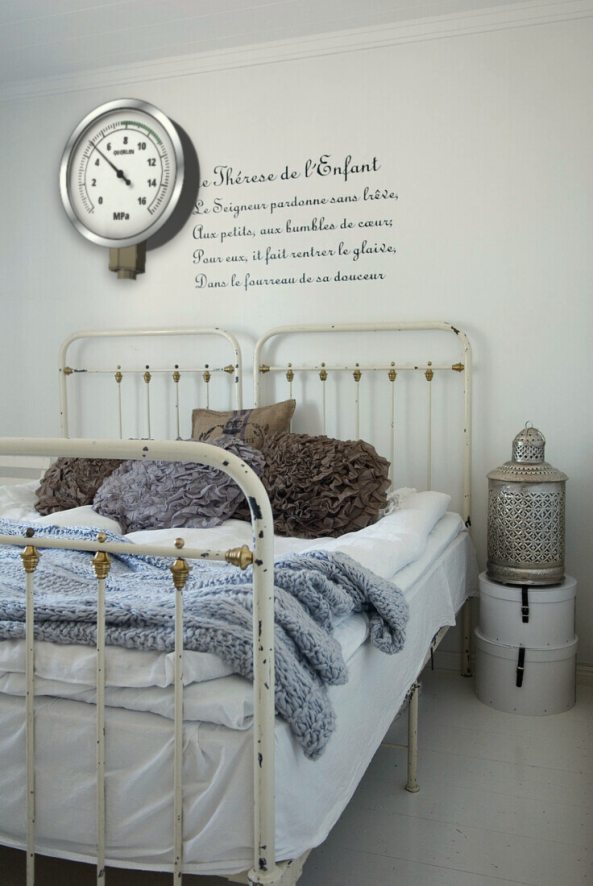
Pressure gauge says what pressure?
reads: 5 MPa
